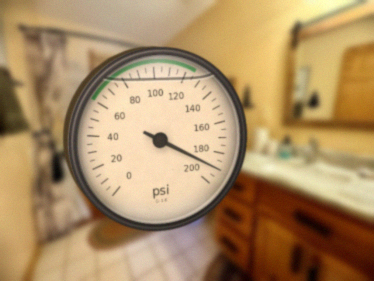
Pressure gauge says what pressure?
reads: 190 psi
